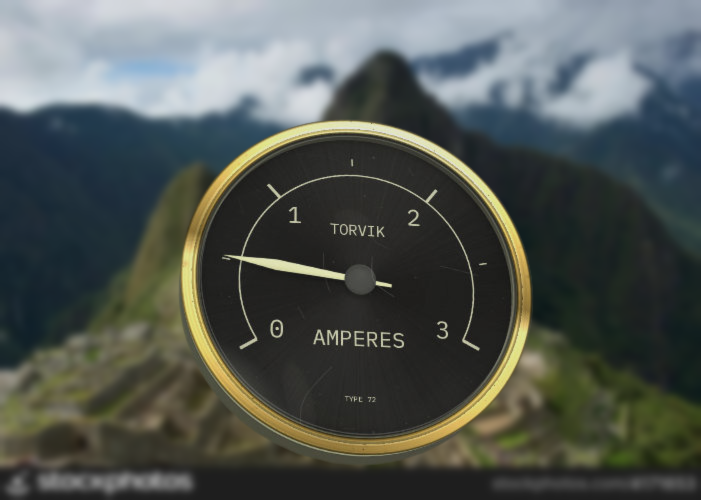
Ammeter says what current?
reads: 0.5 A
